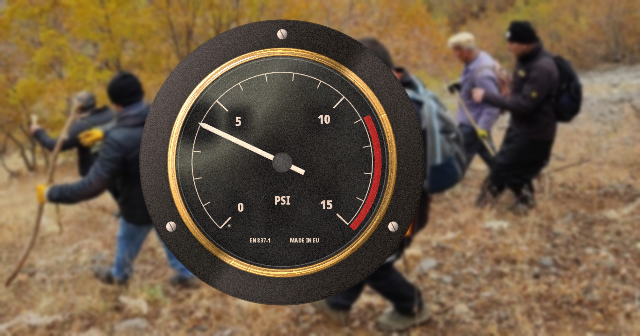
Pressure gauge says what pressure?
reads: 4 psi
